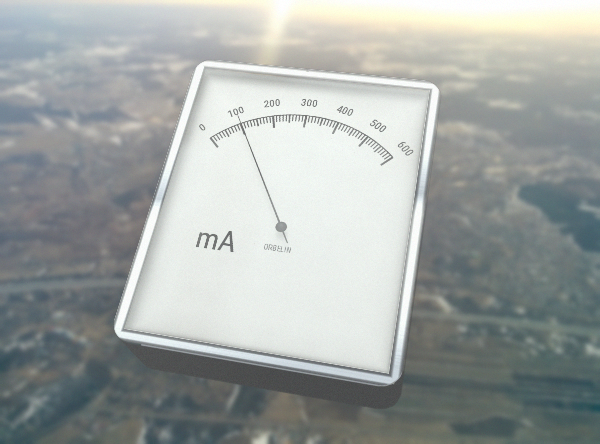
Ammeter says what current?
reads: 100 mA
